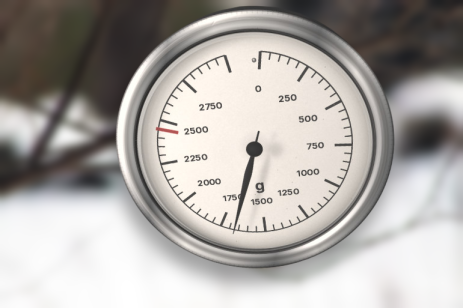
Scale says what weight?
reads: 1675 g
